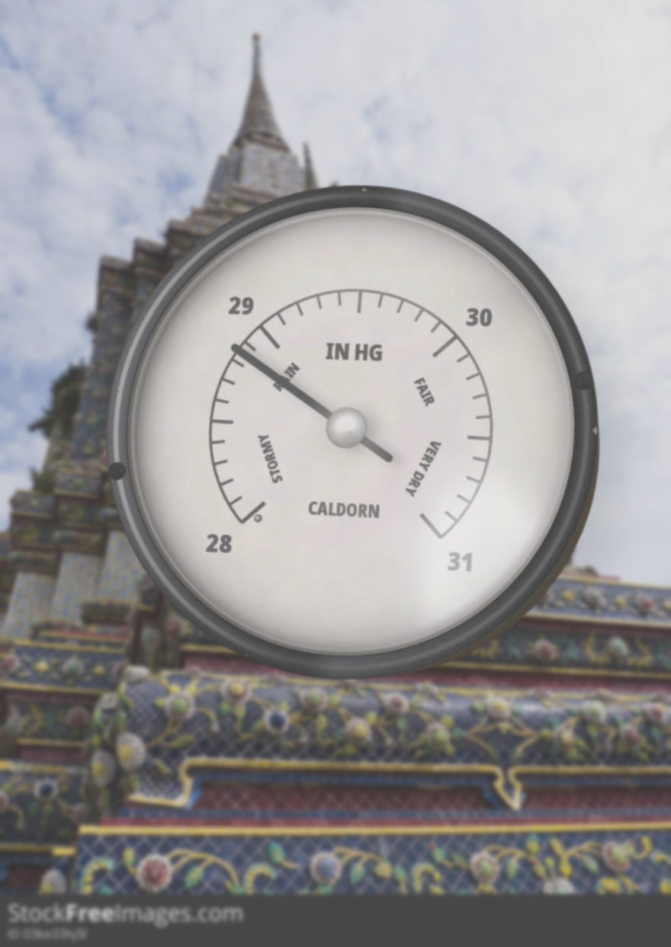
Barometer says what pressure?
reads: 28.85 inHg
